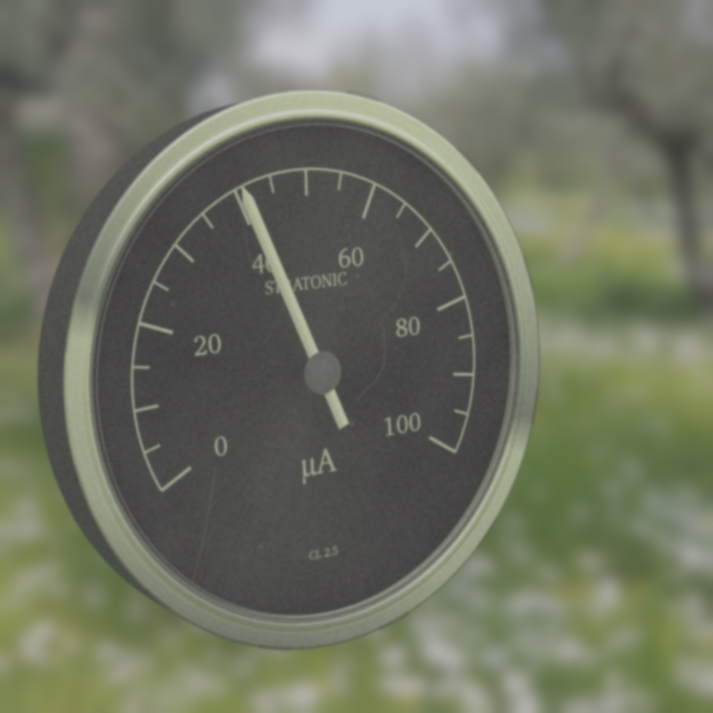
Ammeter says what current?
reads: 40 µA
